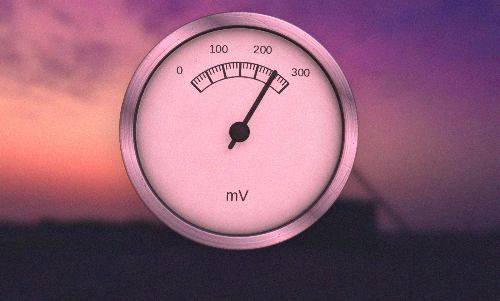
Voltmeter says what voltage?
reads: 250 mV
